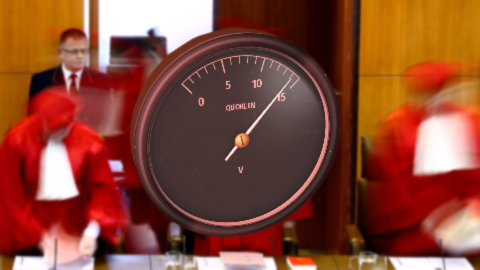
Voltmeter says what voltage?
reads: 14 V
